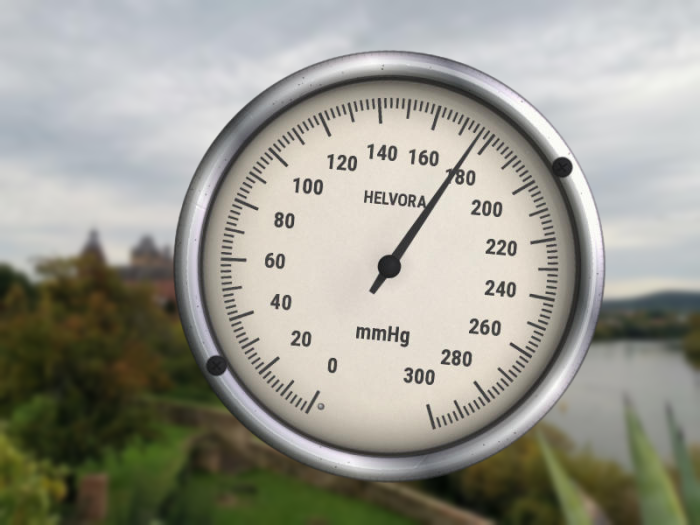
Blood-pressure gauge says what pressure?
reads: 176 mmHg
